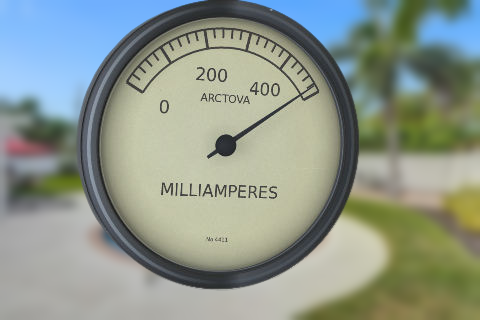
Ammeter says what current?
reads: 480 mA
